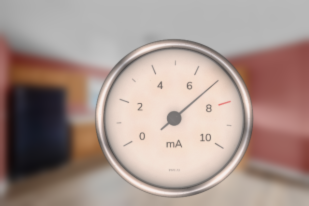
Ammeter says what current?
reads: 7 mA
